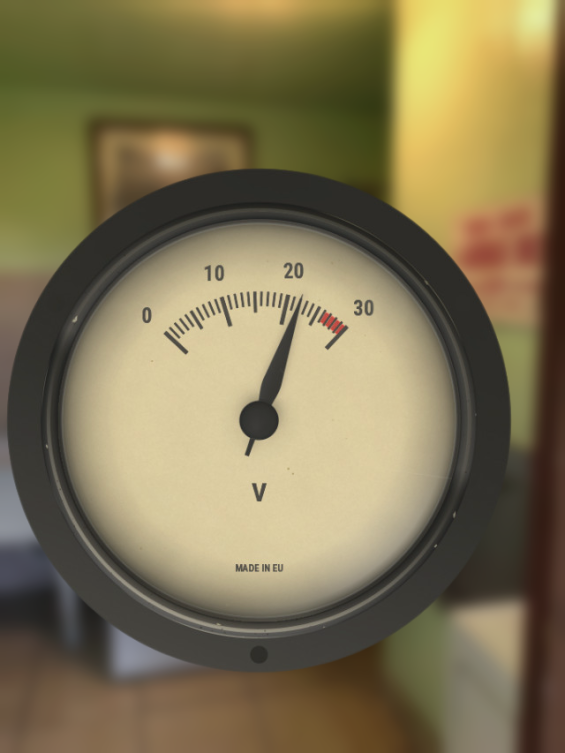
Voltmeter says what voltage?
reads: 22 V
